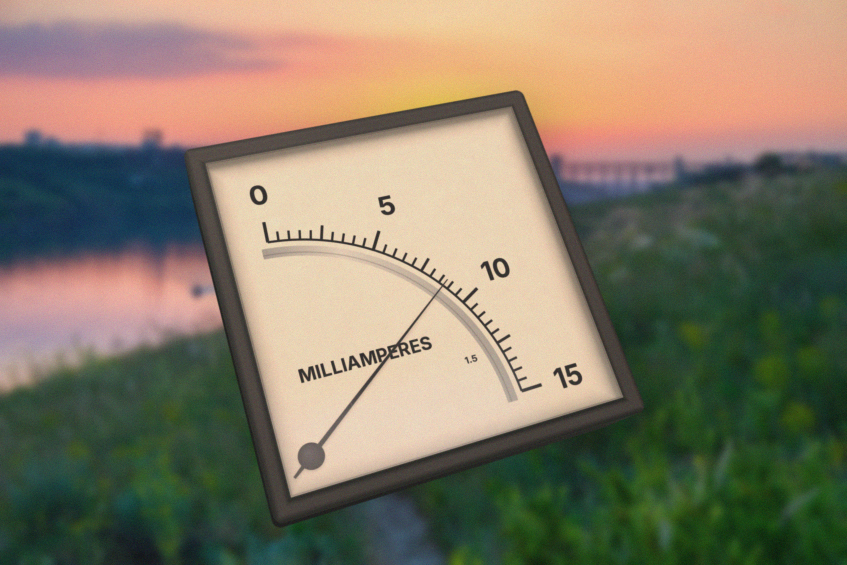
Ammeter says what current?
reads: 8.75 mA
